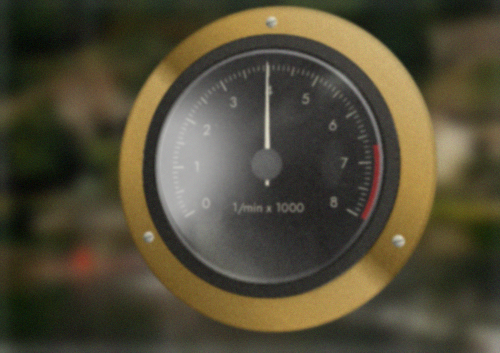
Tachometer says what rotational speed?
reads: 4000 rpm
